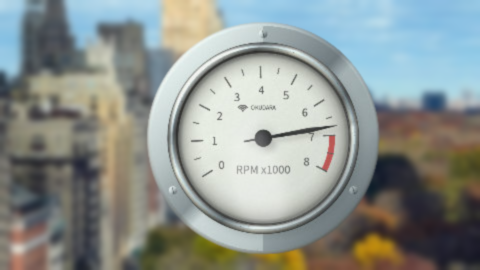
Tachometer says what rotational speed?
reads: 6750 rpm
